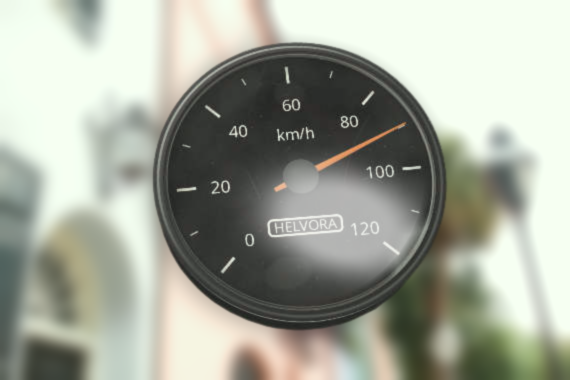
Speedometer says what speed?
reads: 90 km/h
